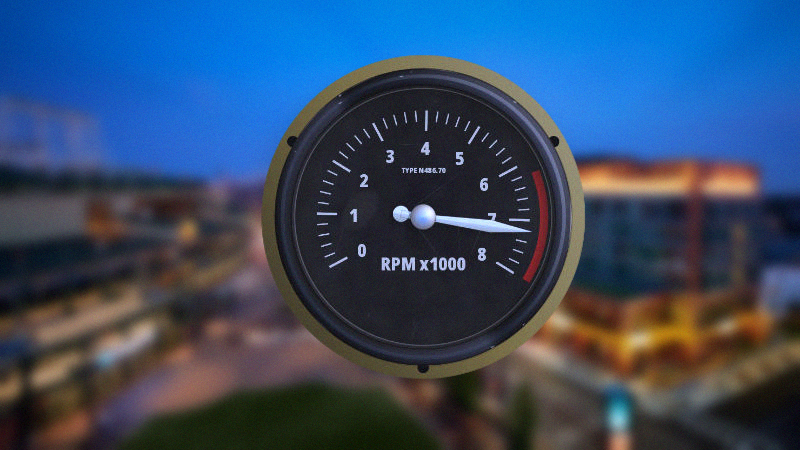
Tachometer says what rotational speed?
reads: 7200 rpm
